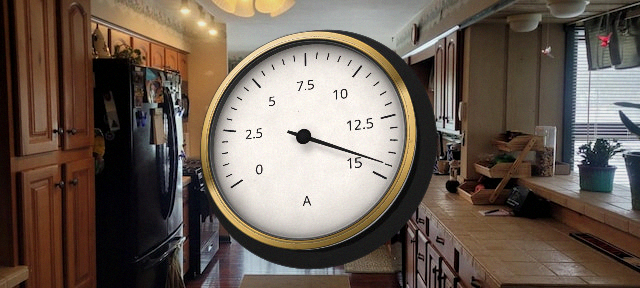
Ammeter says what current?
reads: 14.5 A
